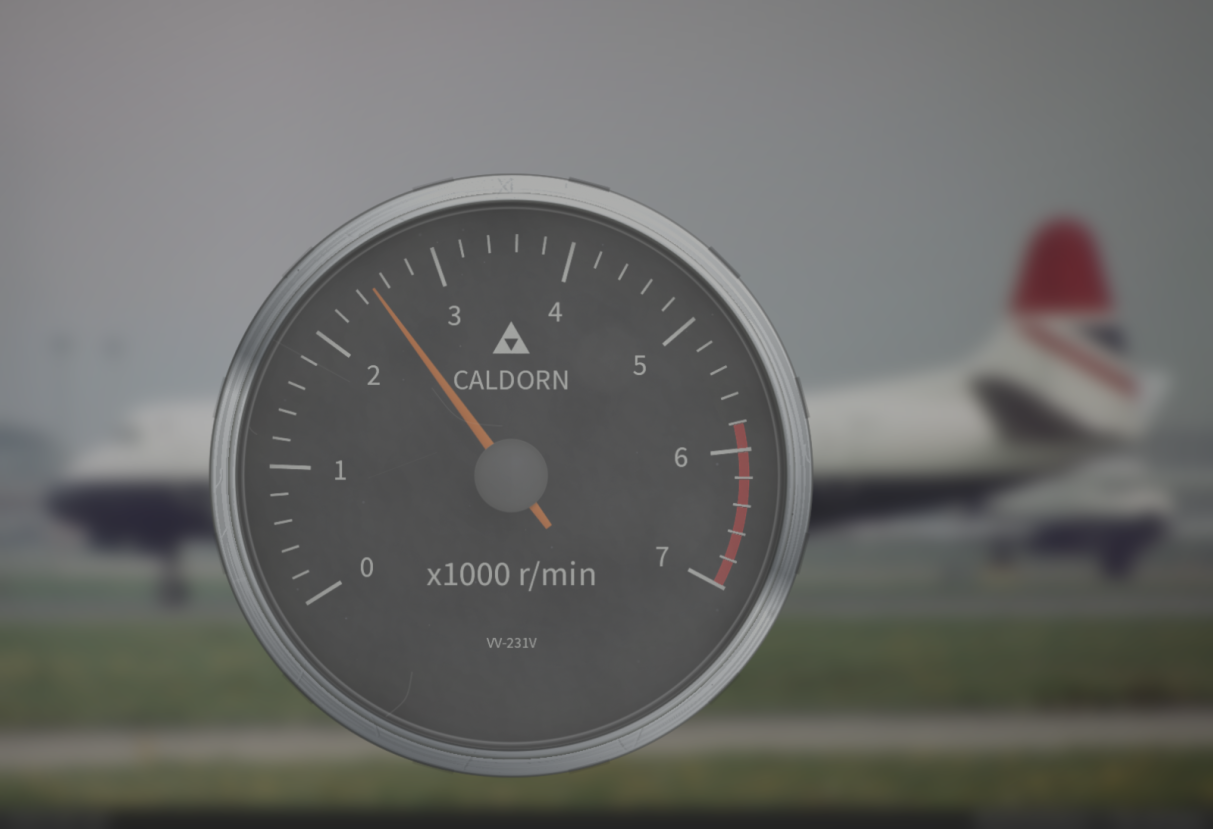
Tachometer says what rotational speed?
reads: 2500 rpm
